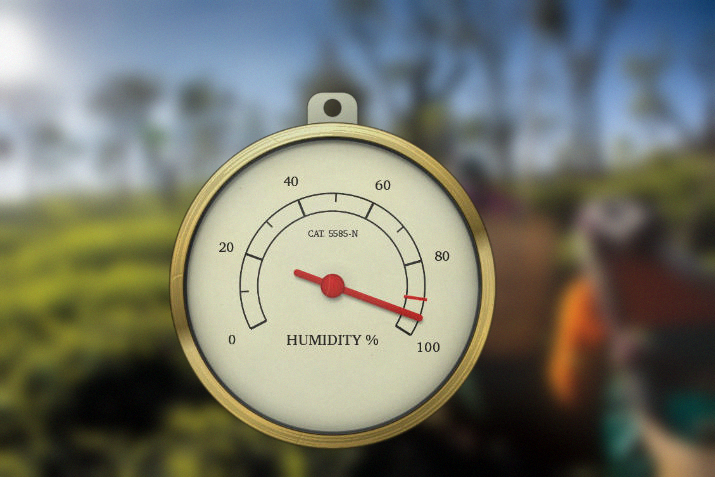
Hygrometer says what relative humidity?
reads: 95 %
